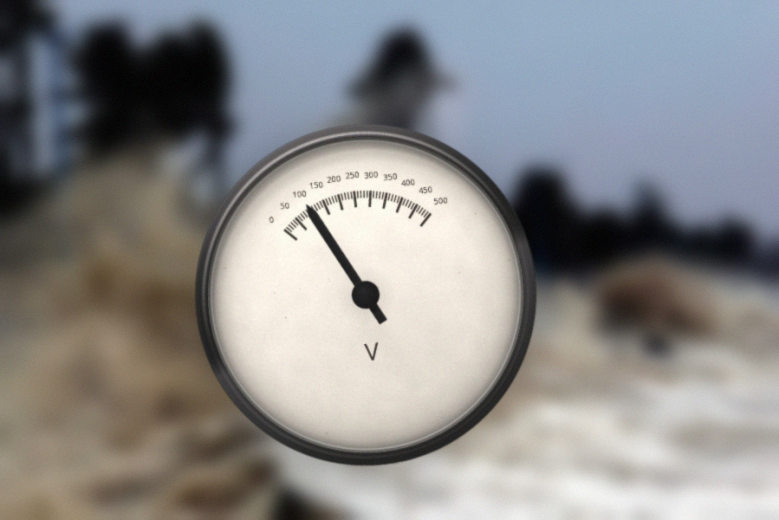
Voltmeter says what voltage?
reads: 100 V
